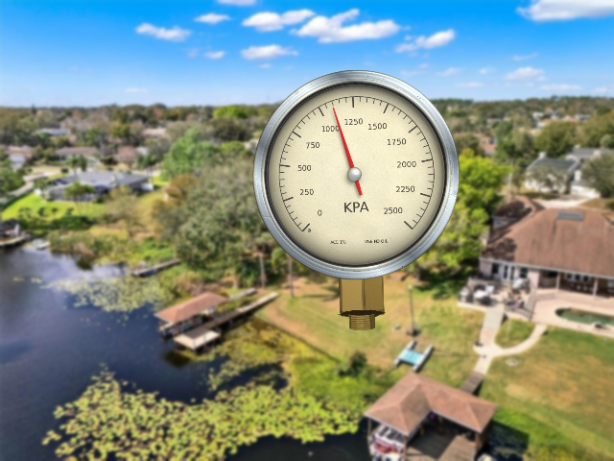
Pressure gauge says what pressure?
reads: 1100 kPa
